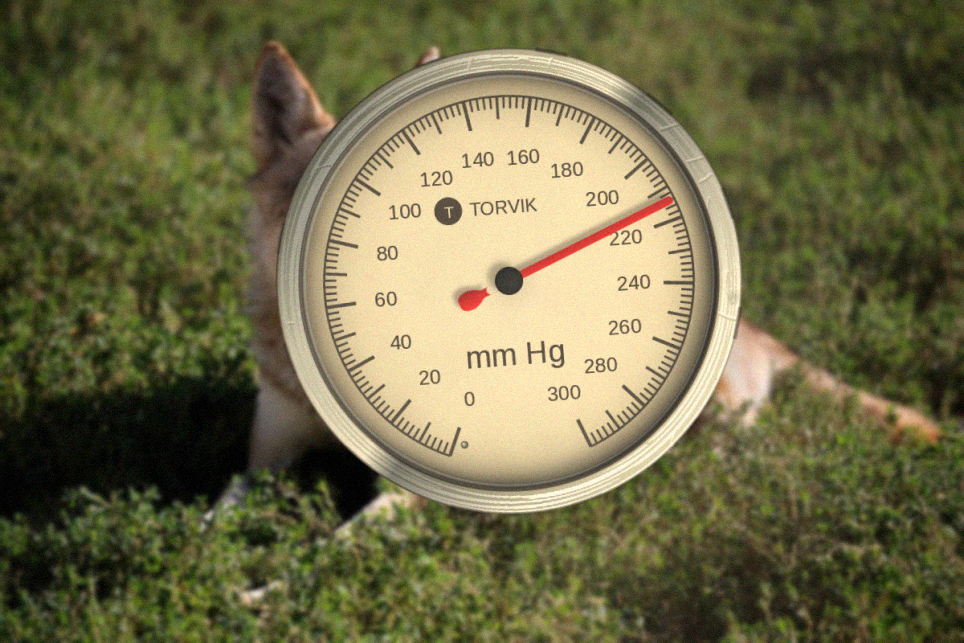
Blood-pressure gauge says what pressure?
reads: 214 mmHg
